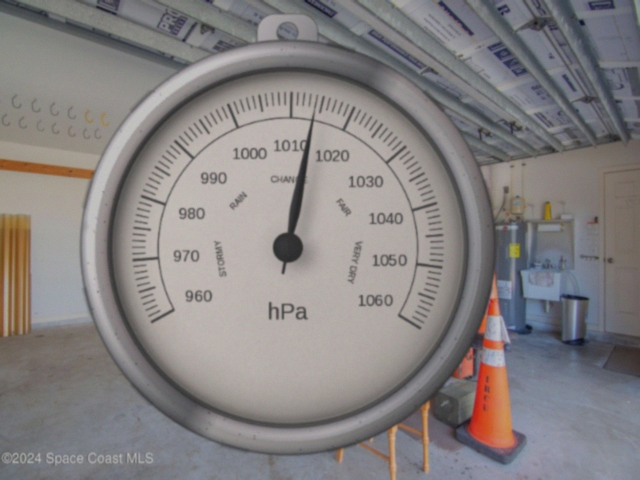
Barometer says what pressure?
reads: 1014 hPa
